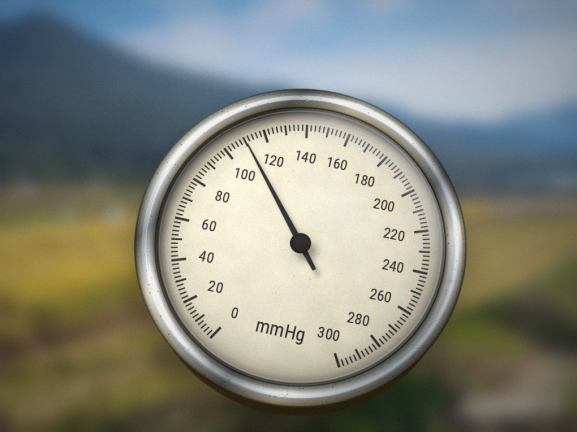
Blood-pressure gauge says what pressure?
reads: 110 mmHg
